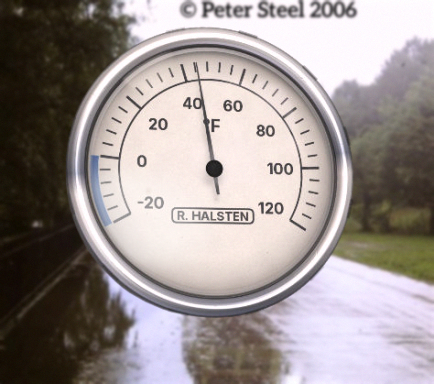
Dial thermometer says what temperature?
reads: 44 °F
